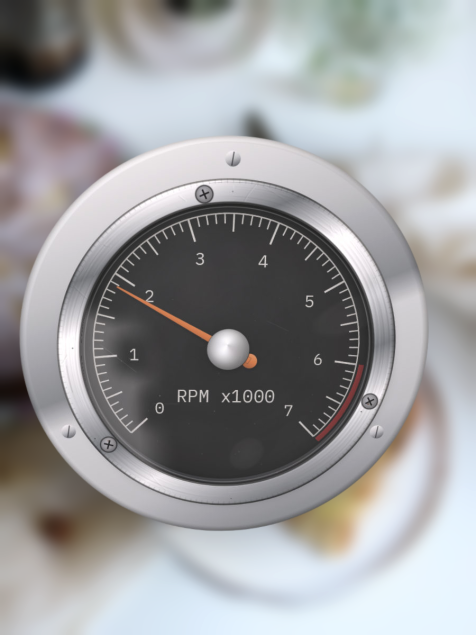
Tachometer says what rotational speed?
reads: 1900 rpm
